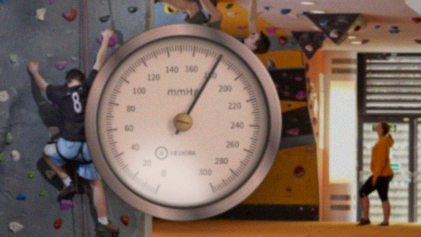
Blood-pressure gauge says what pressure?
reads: 180 mmHg
